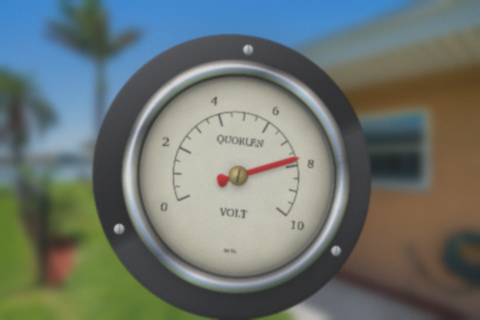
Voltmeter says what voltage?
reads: 7.75 V
